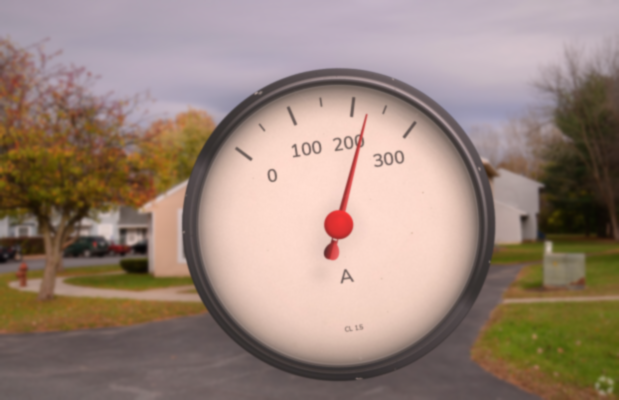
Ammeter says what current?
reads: 225 A
